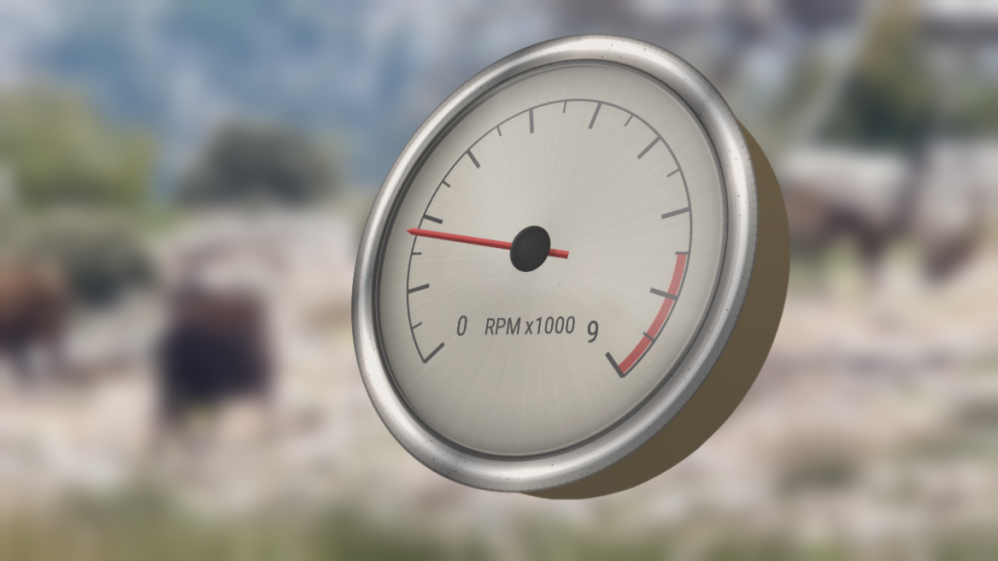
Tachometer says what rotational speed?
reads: 1750 rpm
